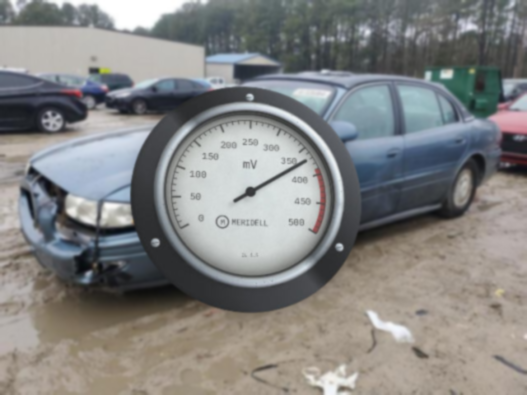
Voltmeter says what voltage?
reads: 370 mV
